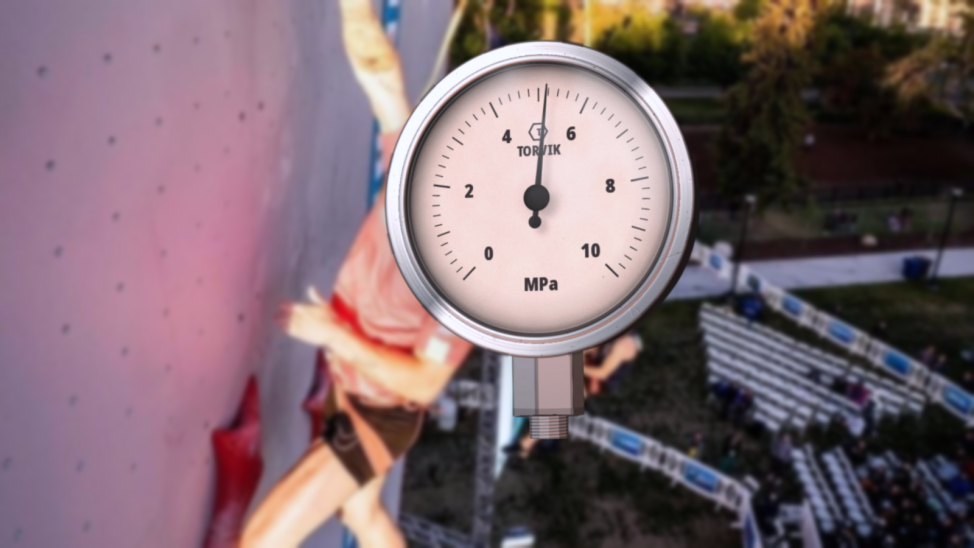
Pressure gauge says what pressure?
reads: 5.2 MPa
